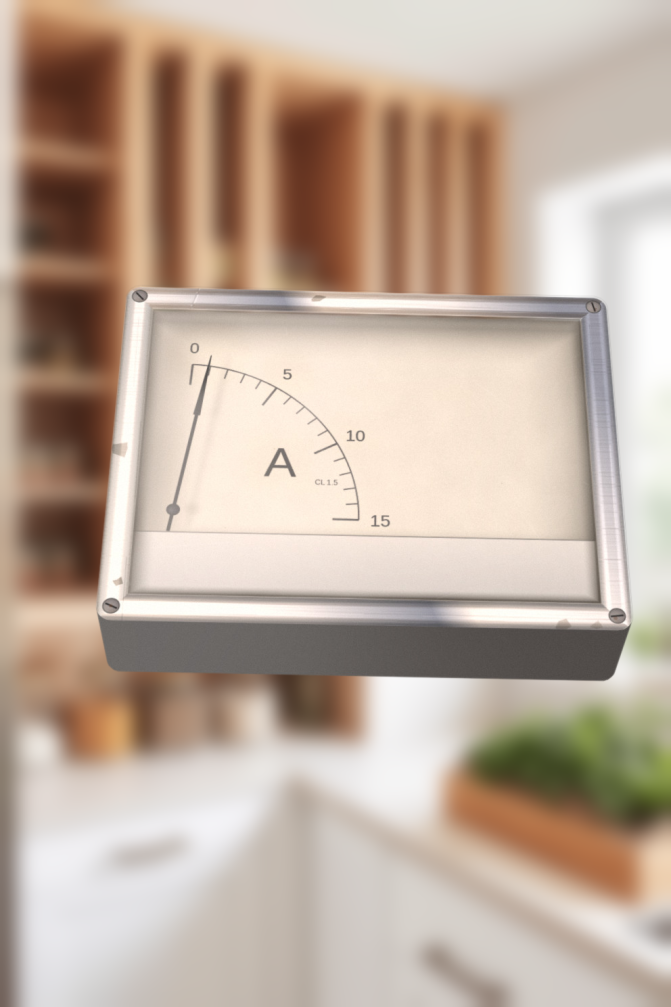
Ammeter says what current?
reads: 1 A
